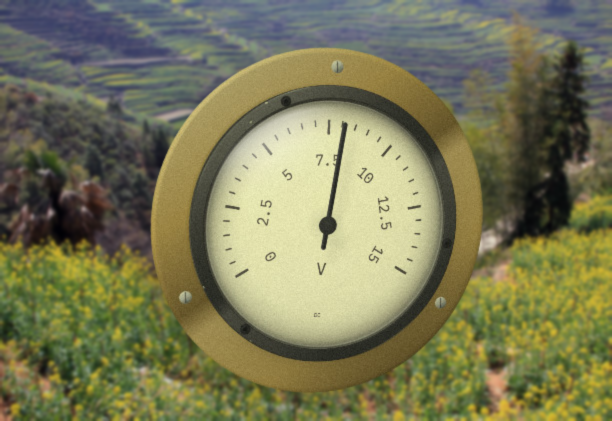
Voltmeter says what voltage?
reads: 8 V
